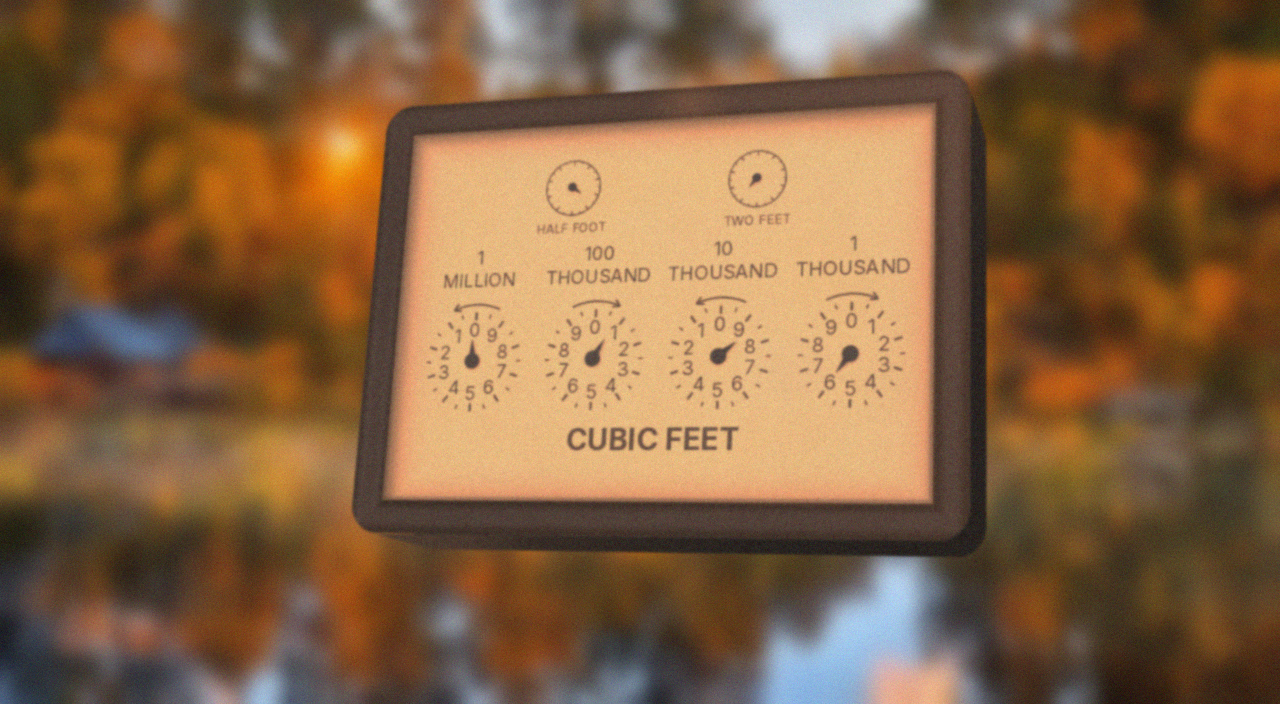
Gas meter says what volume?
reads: 8600 ft³
